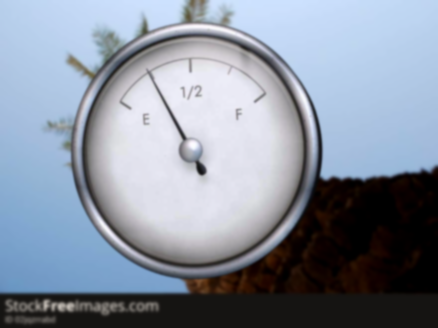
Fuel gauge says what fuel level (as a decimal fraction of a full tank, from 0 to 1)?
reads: 0.25
